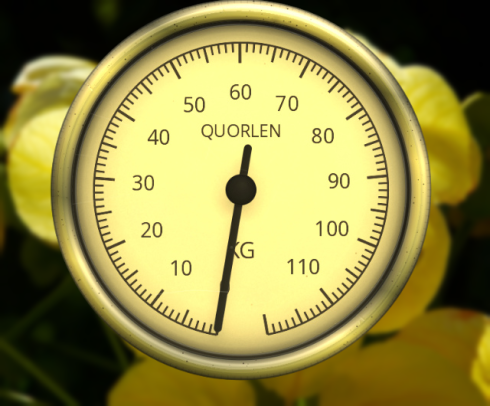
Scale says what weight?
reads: 0 kg
